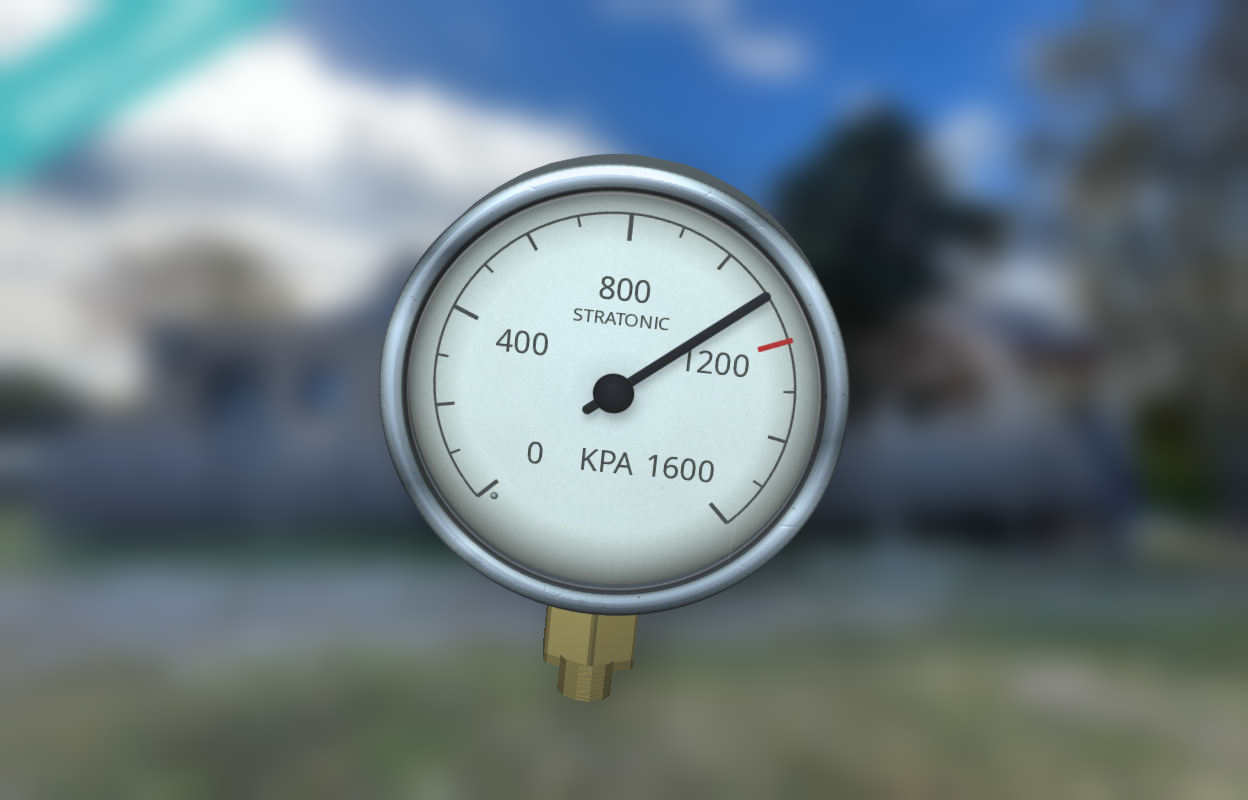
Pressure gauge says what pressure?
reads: 1100 kPa
